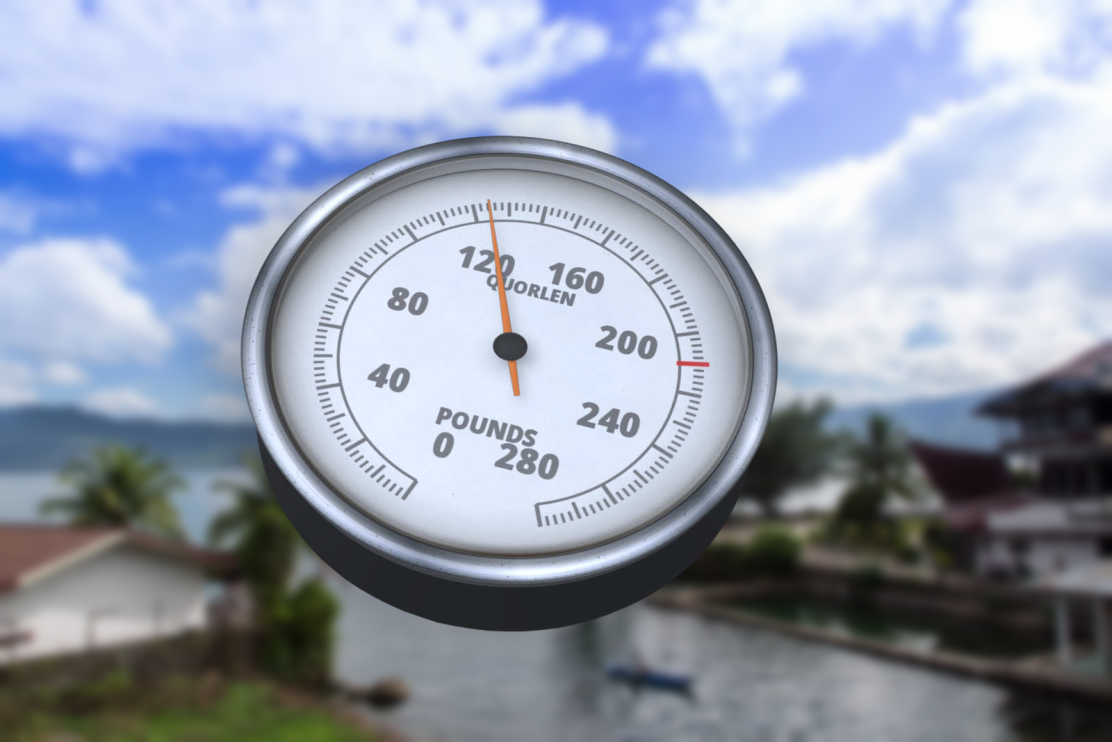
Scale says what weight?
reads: 124 lb
